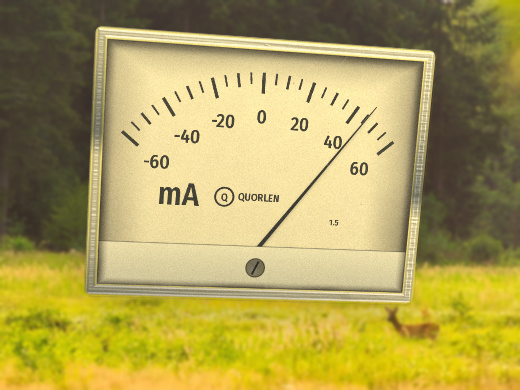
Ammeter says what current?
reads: 45 mA
